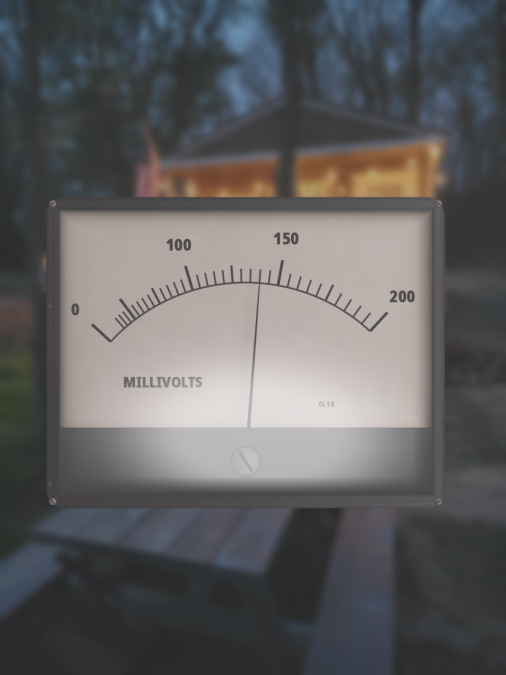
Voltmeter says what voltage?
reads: 140 mV
